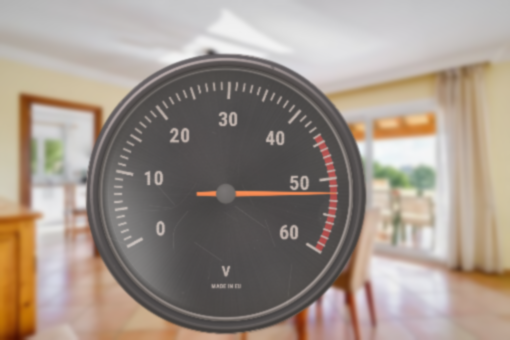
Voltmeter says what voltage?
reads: 52 V
